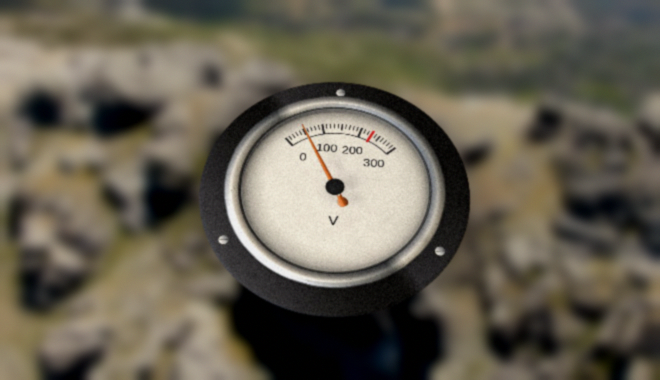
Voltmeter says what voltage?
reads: 50 V
